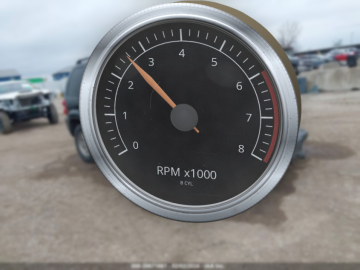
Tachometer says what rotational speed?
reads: 2600 rpm
